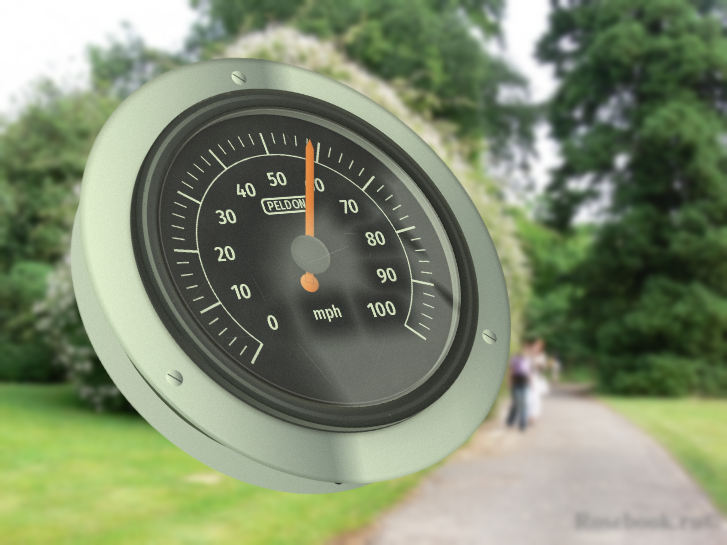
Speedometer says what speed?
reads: 58 mph
